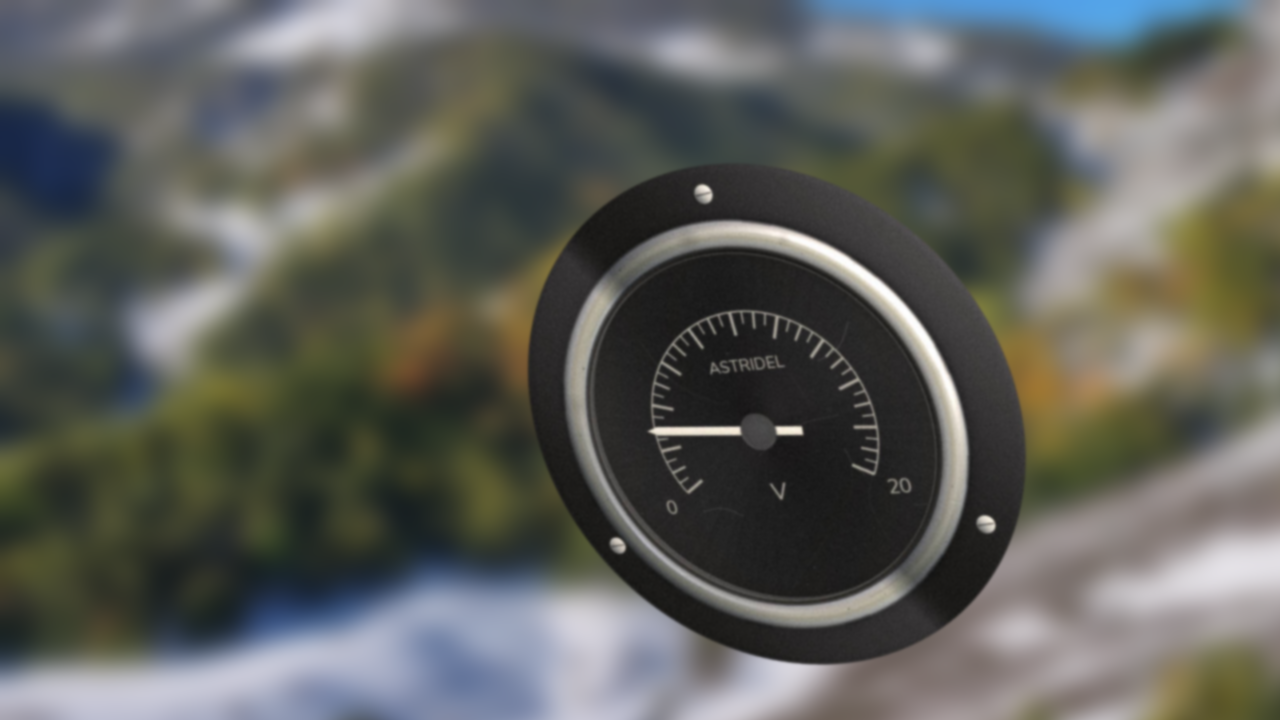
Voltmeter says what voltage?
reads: 3 V
